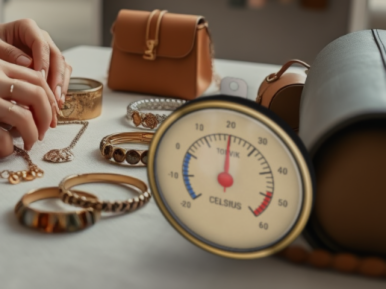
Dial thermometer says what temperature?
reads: 20 °C
